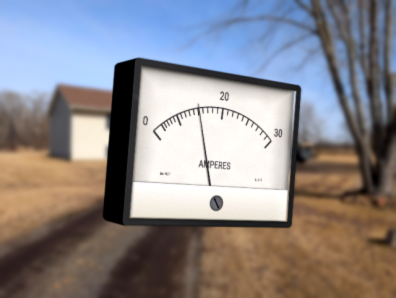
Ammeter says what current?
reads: 15 A
